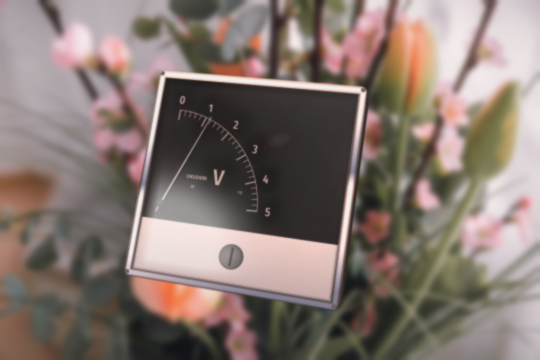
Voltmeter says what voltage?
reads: 1.2 V
